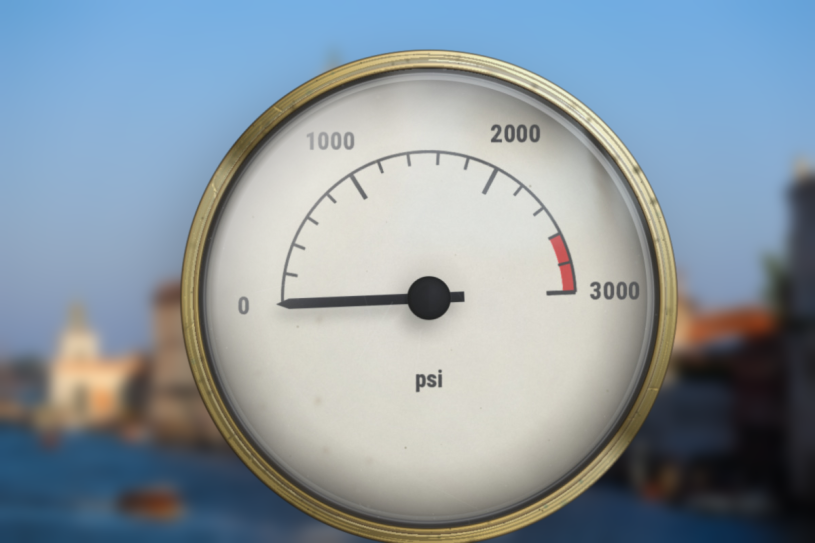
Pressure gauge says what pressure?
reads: 0 psi
